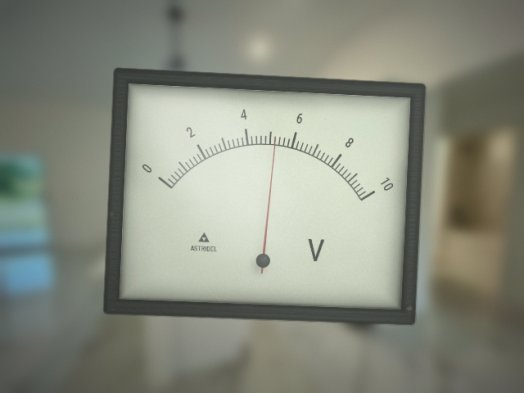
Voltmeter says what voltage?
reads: 5.2 V
